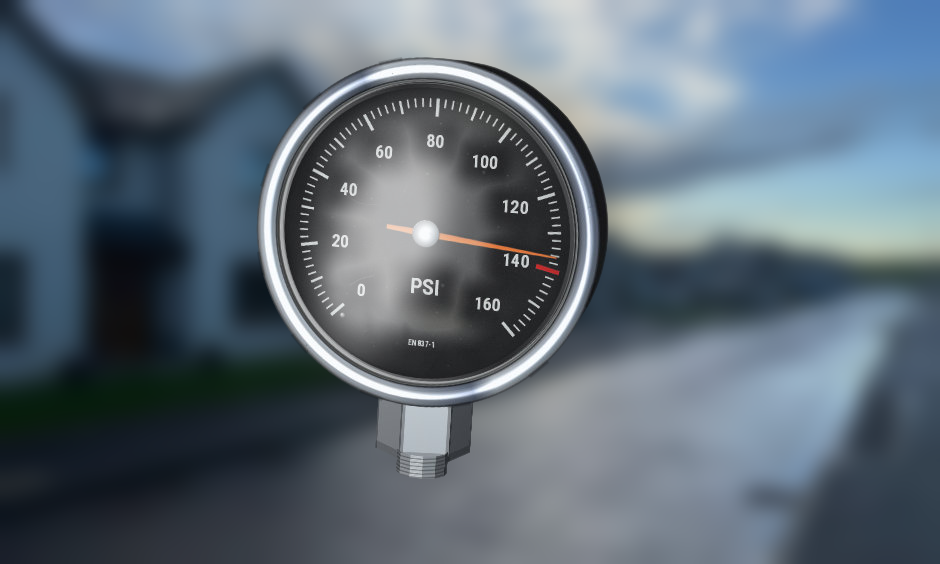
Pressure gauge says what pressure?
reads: 136 psi
